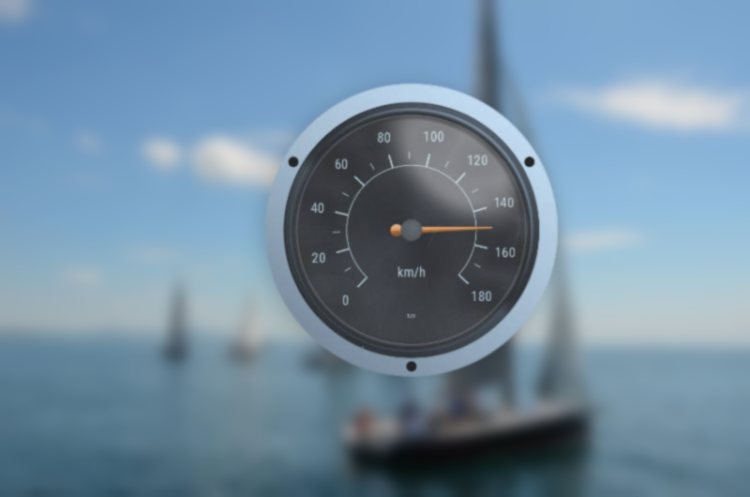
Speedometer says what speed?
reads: 150 km/h
